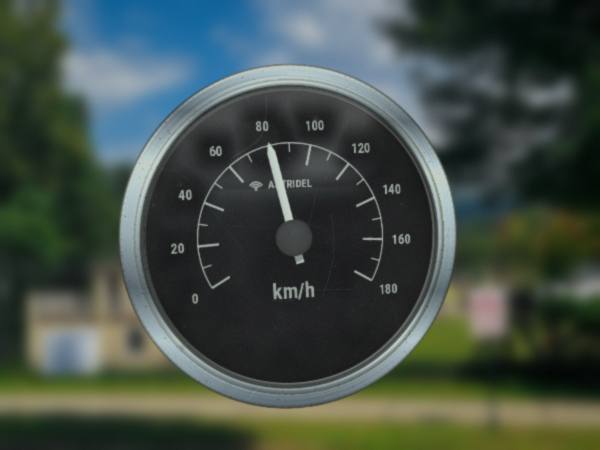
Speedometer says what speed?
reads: 80 km/h
